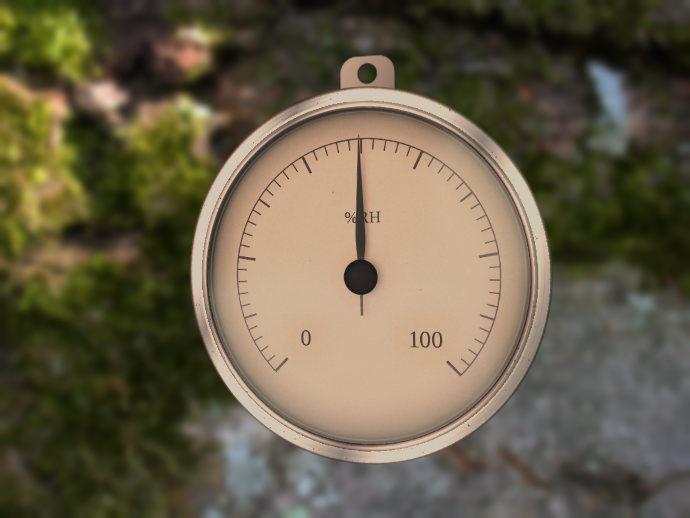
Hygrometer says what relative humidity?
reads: 50 %
